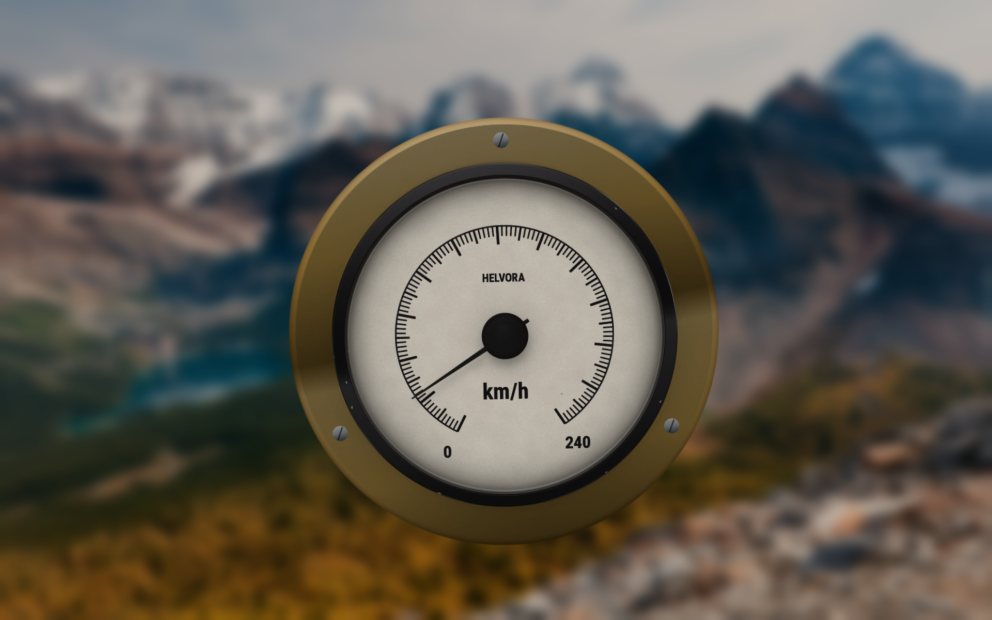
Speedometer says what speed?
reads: 24 km/h
